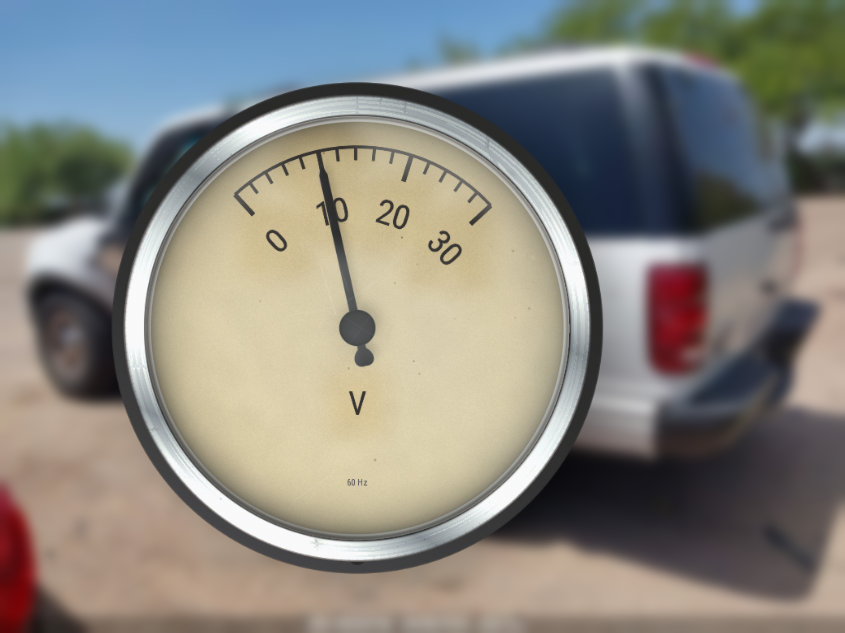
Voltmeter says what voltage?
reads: 10 V
